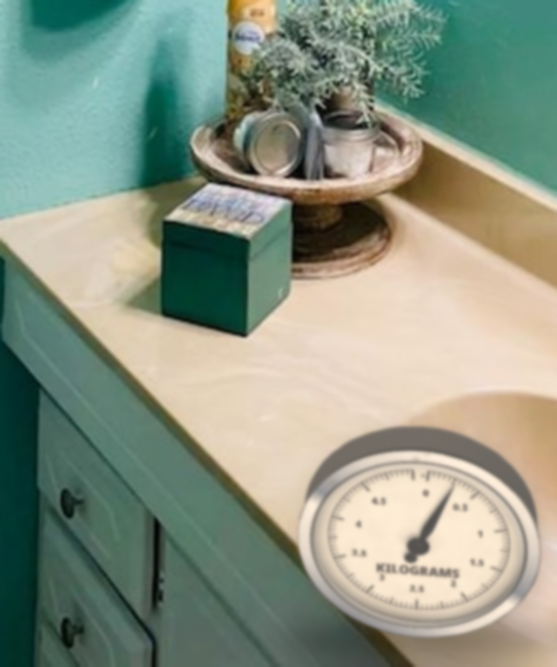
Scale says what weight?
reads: 0.25 kg
